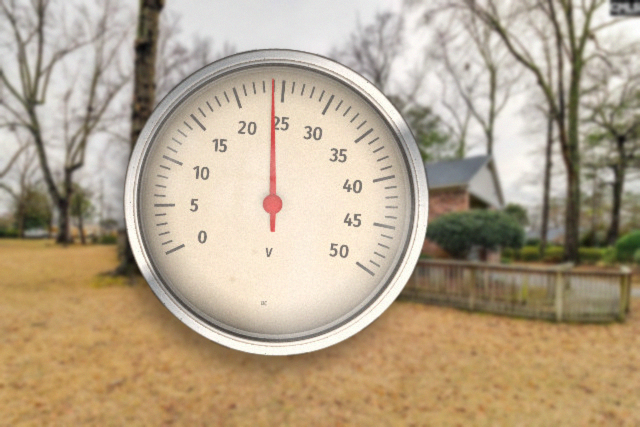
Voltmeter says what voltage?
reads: 24 V
